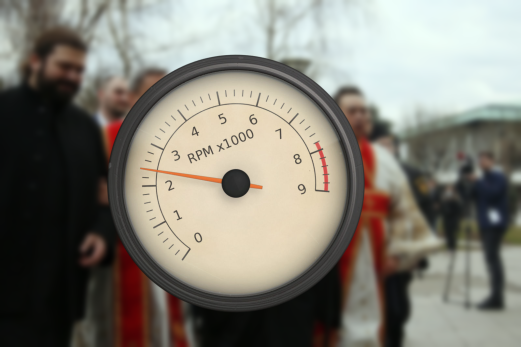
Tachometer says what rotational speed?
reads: 2400 rpm
